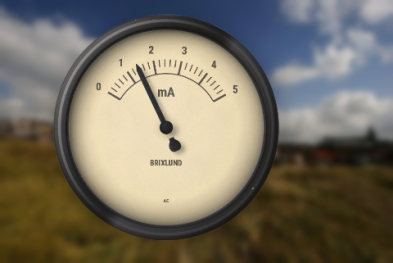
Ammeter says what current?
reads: 1.4 mA
